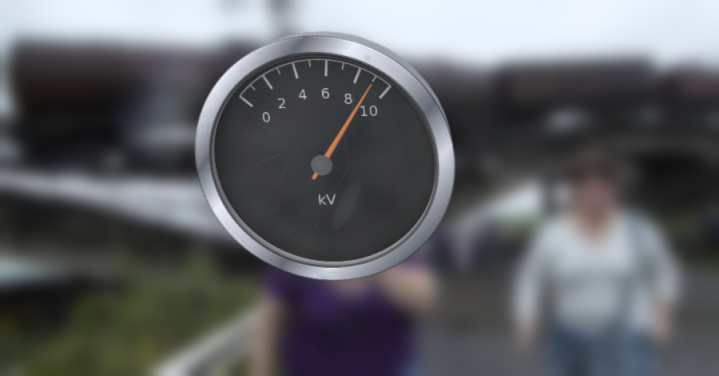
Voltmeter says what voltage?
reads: 9 kV
